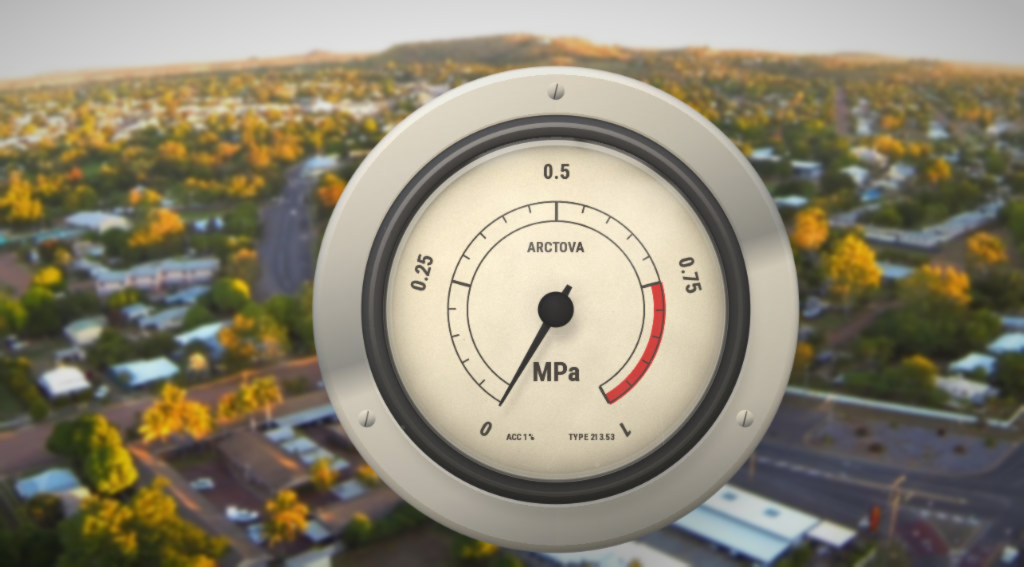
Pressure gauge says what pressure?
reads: 0 MPa
